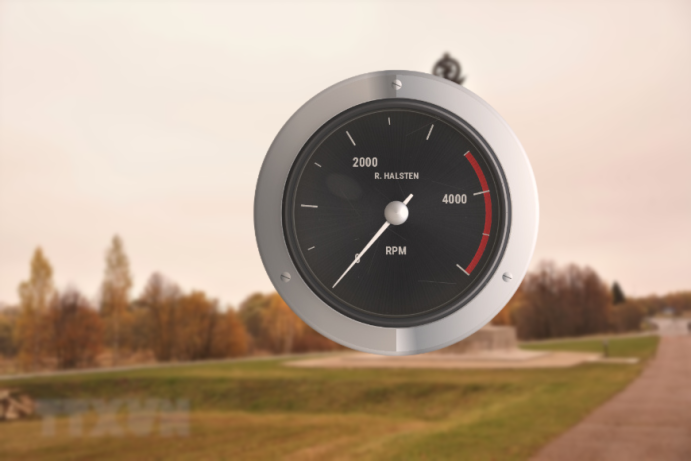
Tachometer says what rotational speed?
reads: 0 rpm
